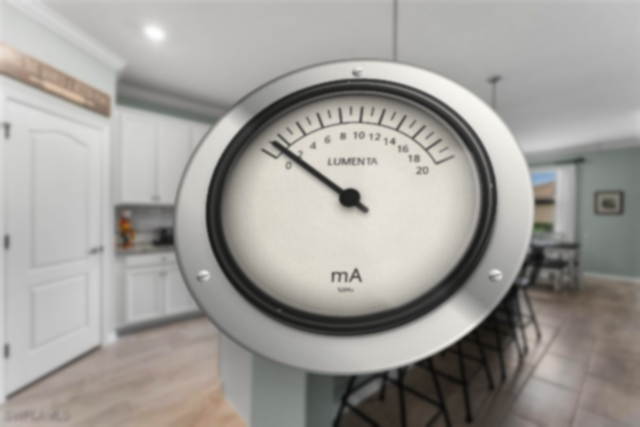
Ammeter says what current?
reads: 1 mA
